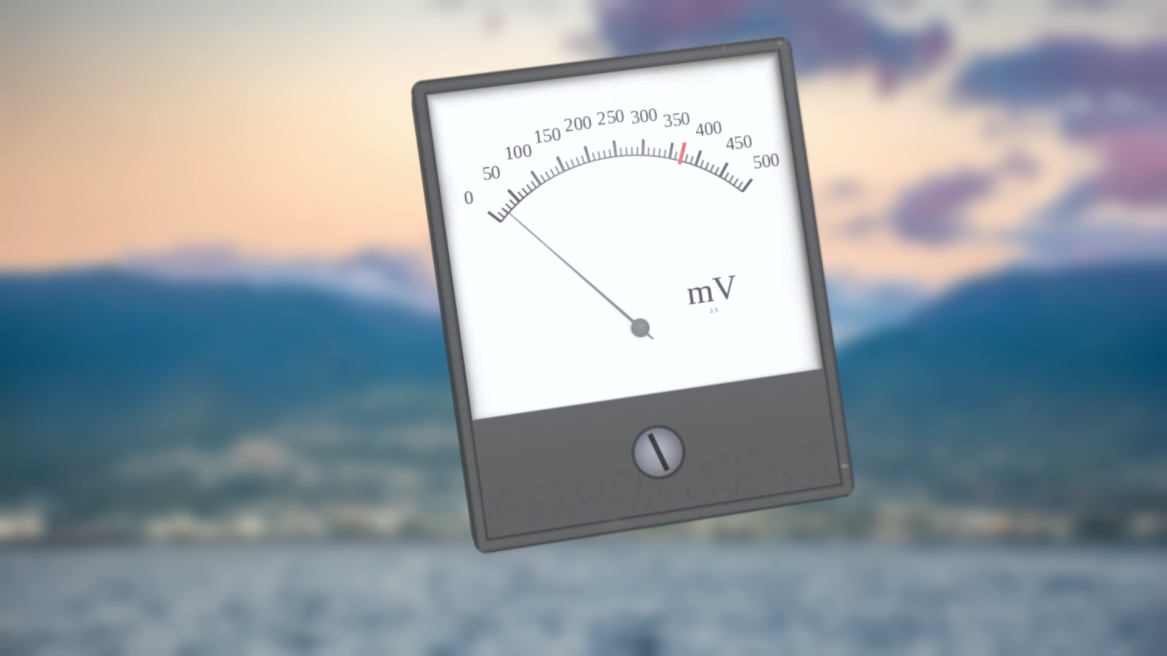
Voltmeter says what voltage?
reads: 20 mV
